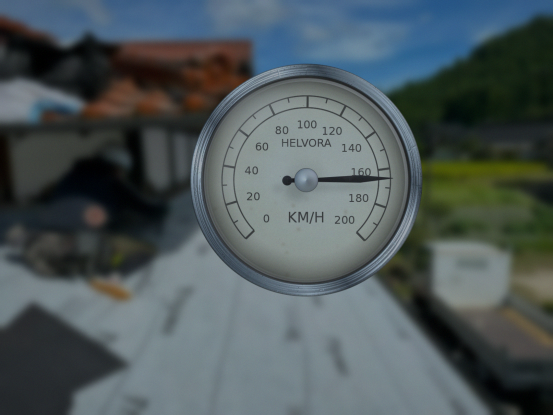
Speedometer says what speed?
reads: 165 km/h
